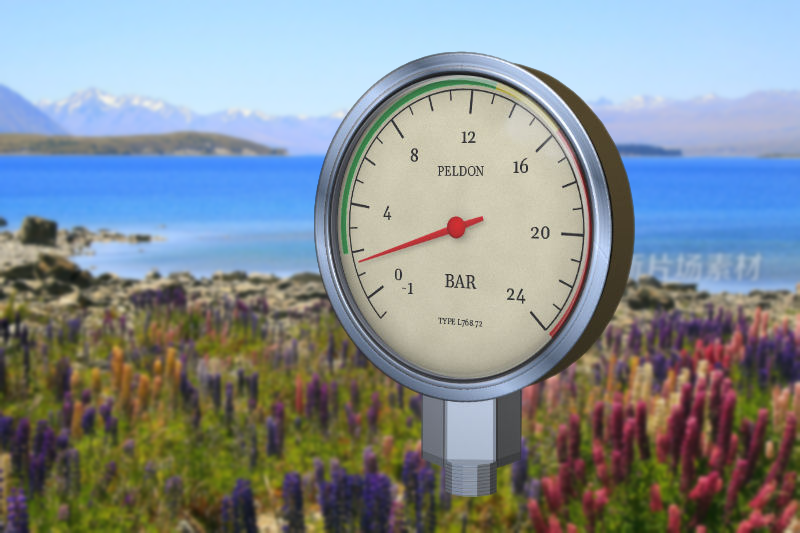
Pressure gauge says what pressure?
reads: 1.5 bar
